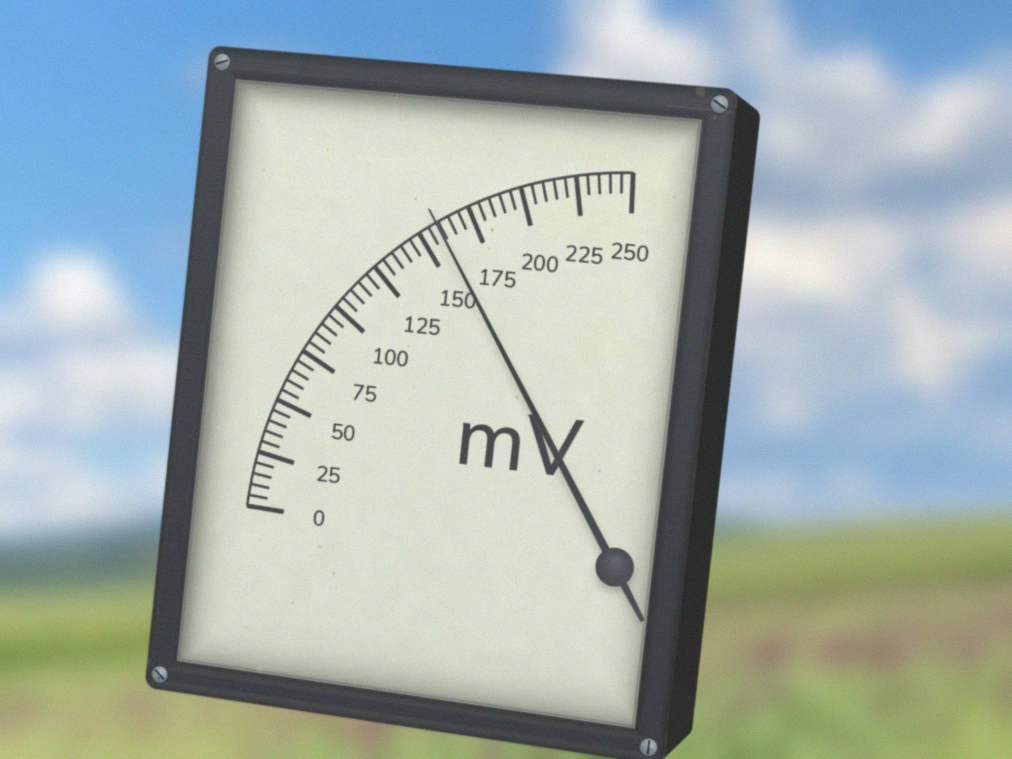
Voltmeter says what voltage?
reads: 160 mV
